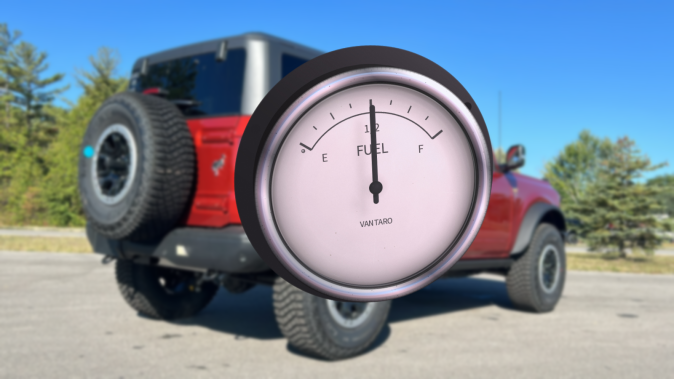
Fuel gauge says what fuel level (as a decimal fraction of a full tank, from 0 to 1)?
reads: 0.5
